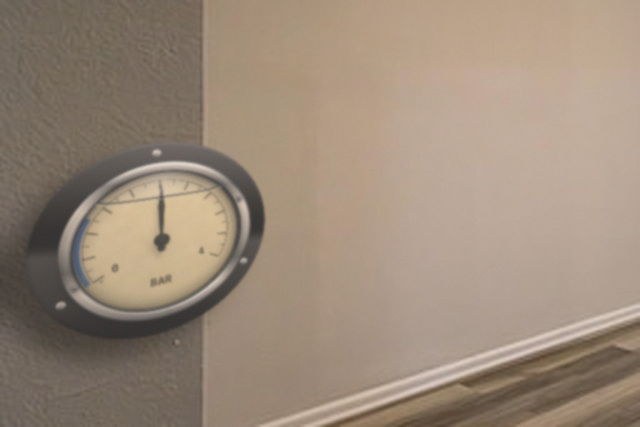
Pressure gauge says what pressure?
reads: 2 bar
